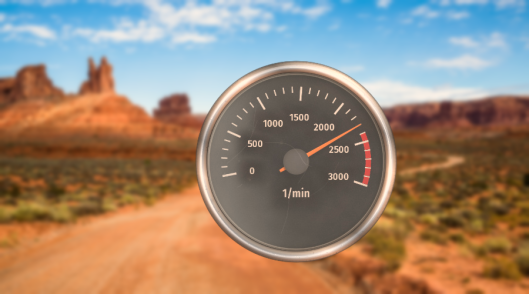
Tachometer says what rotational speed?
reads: 2300 rpm
